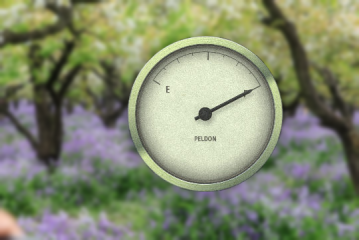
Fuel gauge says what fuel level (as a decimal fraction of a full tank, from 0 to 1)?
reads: 1
